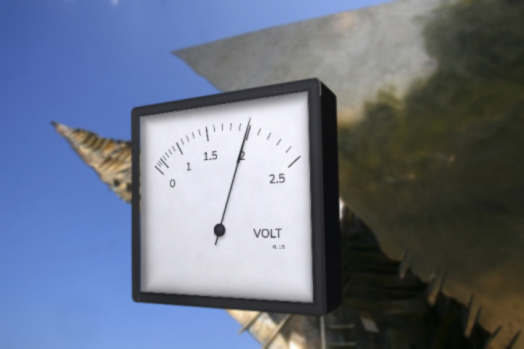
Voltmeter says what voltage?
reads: 2 V
